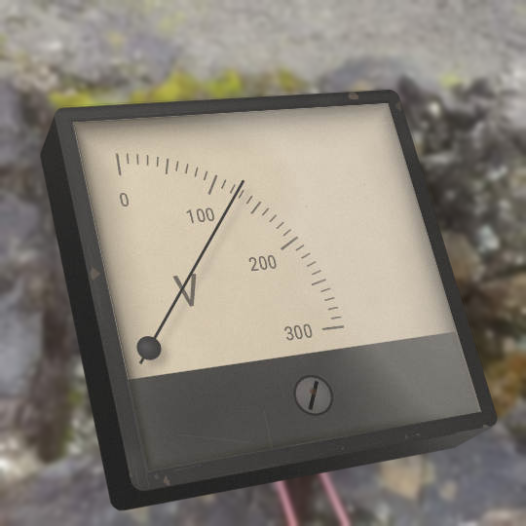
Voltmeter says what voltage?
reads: 125 V
